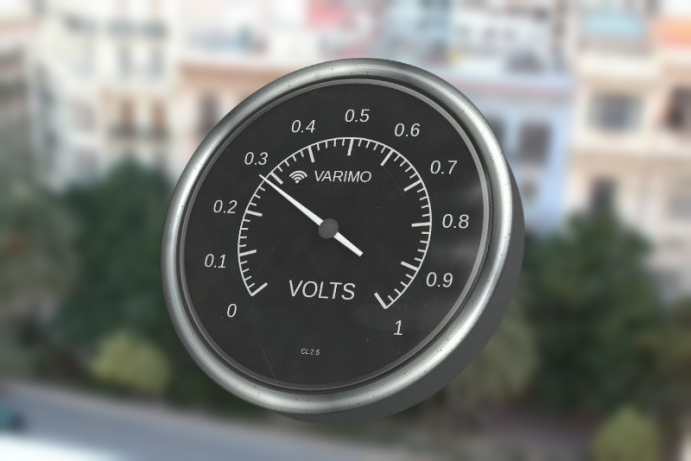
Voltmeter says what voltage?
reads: 0.28 V
